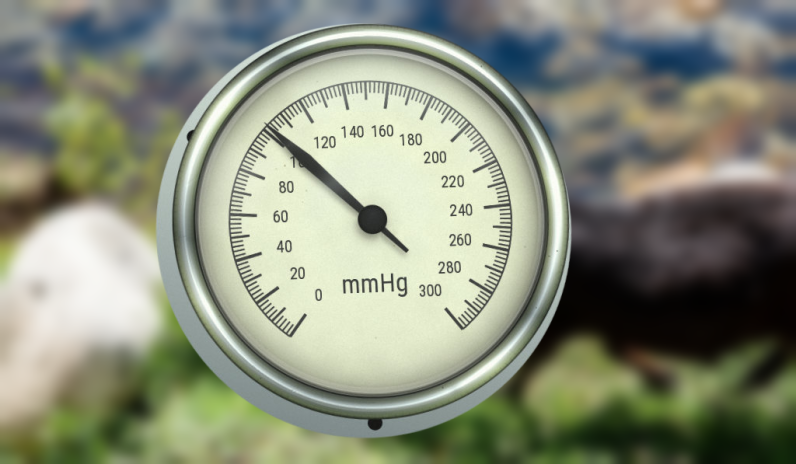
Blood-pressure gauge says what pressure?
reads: 102 mmHg
